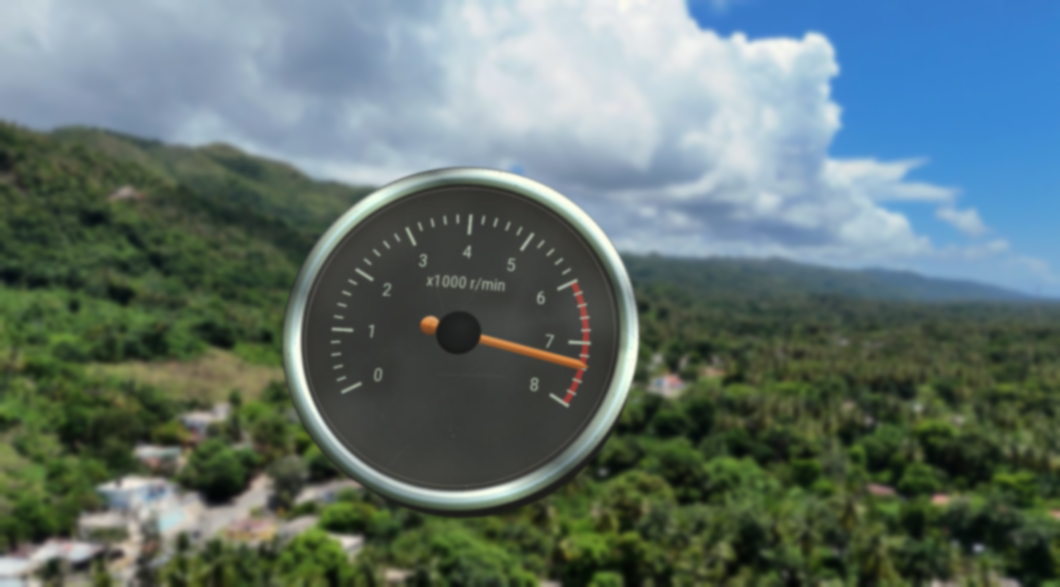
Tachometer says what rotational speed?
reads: 7400 rpm
